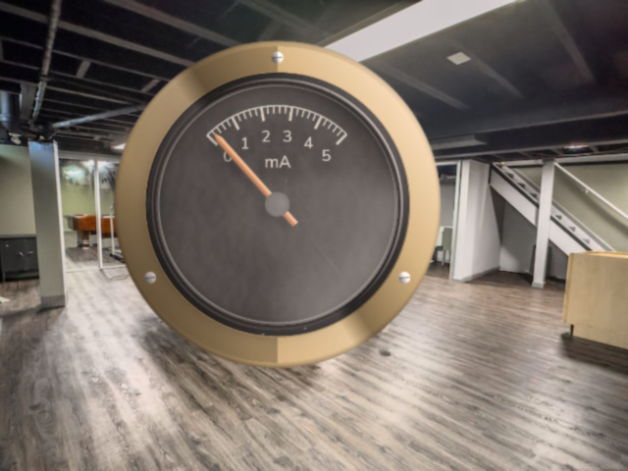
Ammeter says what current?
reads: 0.2 mA
